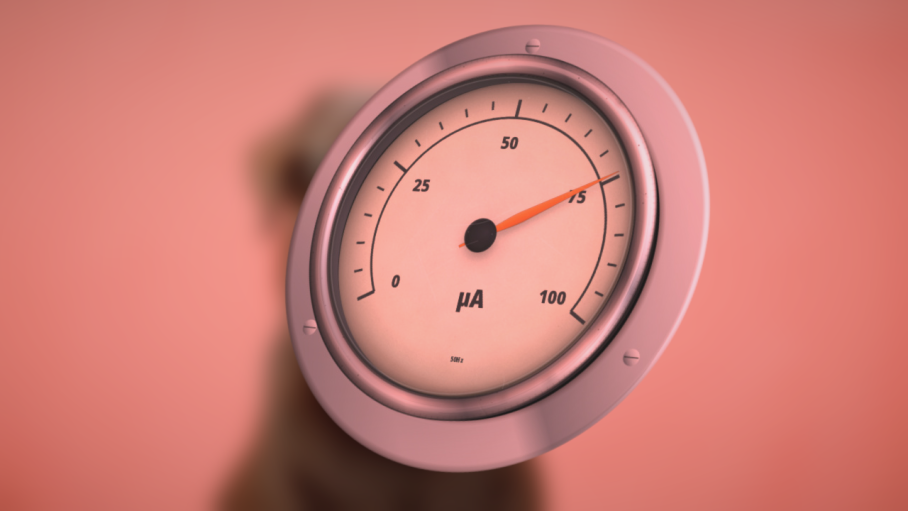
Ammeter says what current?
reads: 75 µA
